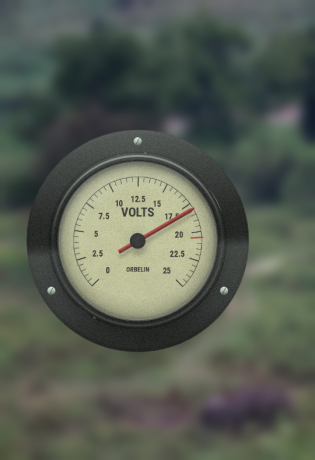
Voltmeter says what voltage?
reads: 18 V
